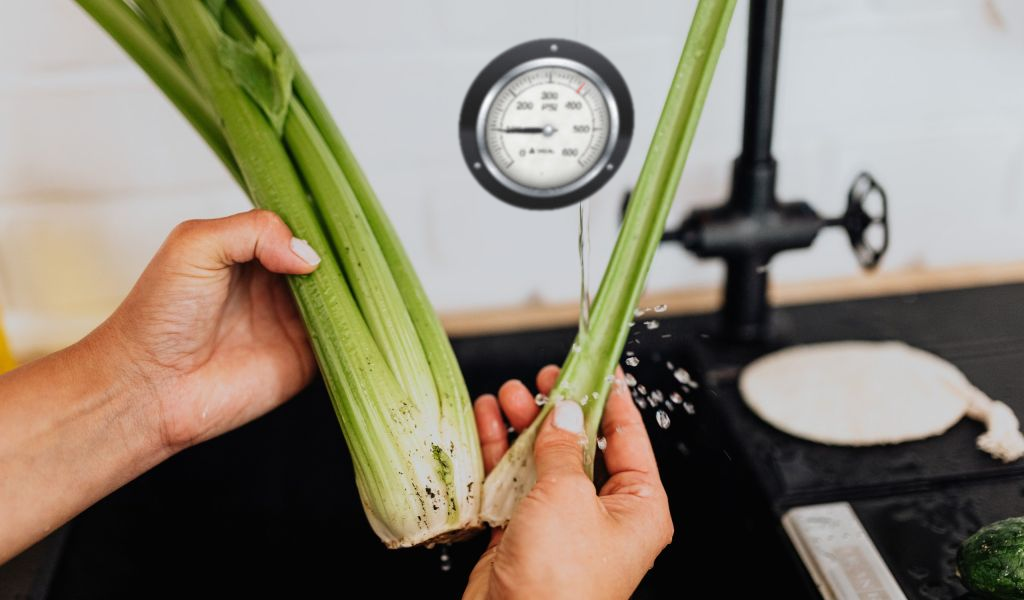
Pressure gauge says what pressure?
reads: 100 psi
